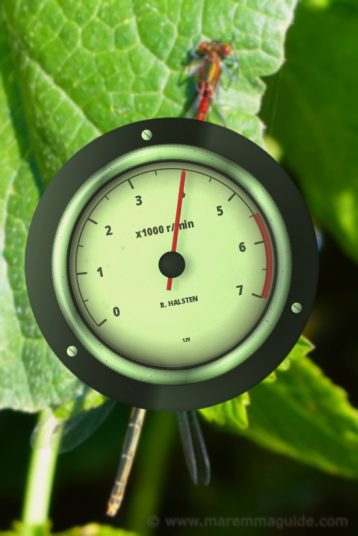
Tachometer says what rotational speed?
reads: 4000 rpm
